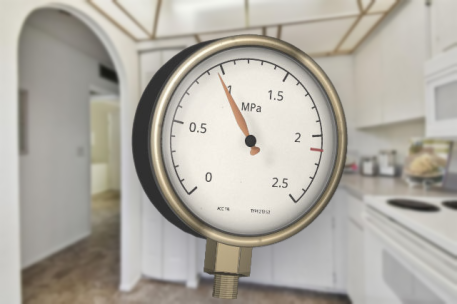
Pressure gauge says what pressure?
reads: 0.95 MPa
